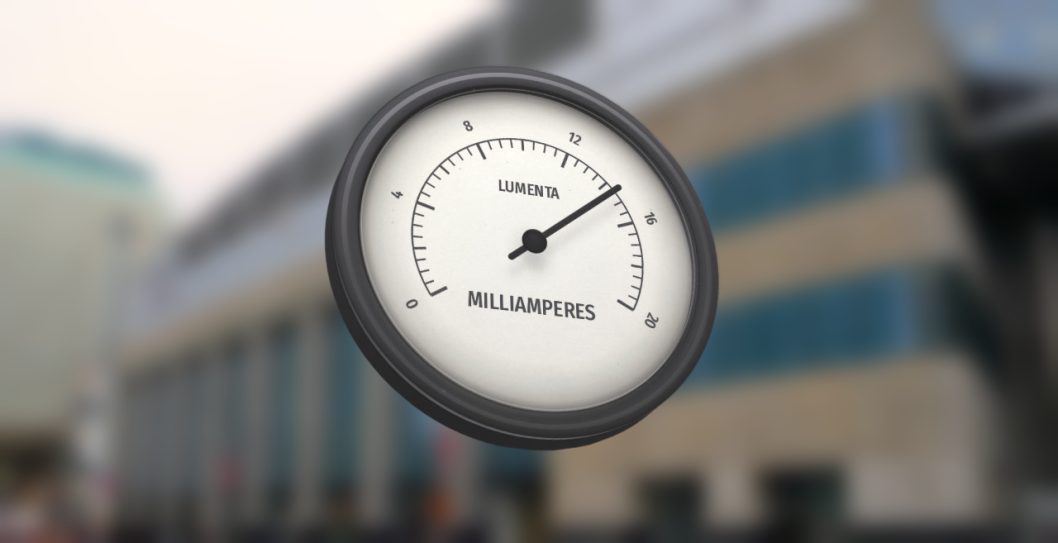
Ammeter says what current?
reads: 14.5 mA
